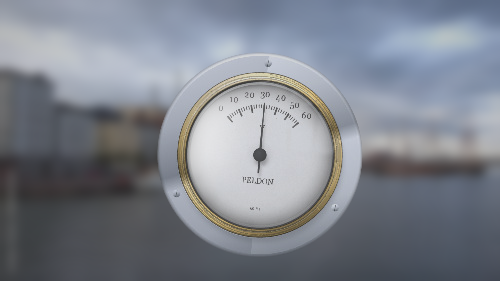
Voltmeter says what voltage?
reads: 30 V
